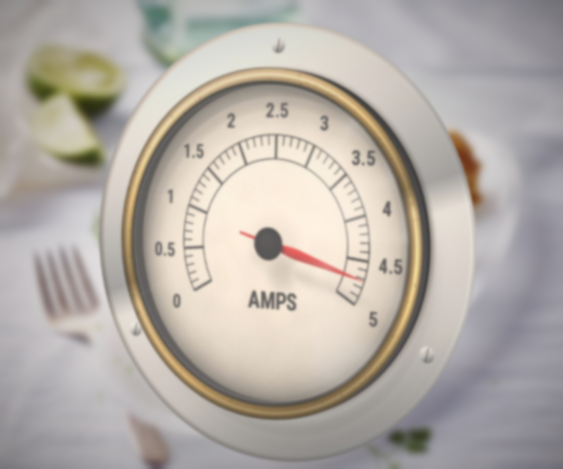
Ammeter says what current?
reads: 4.7 A
